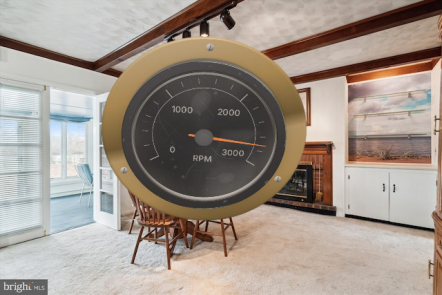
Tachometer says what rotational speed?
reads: 2700 rpm
